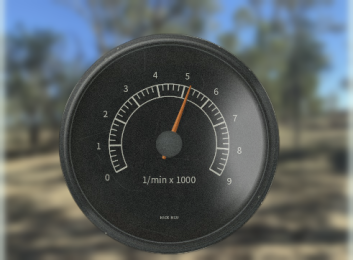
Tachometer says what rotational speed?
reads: 5200 rpm
